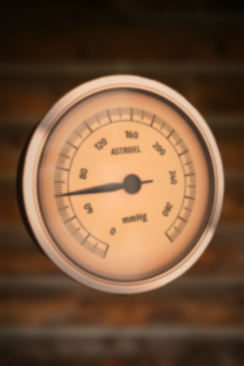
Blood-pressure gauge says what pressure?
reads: 60 mmHg
